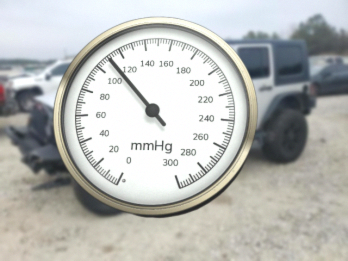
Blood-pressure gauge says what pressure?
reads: 110 mmHg
